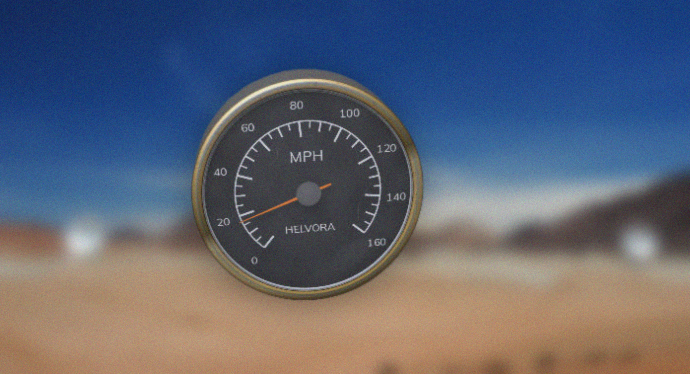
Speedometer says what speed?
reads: 17.5 mph
